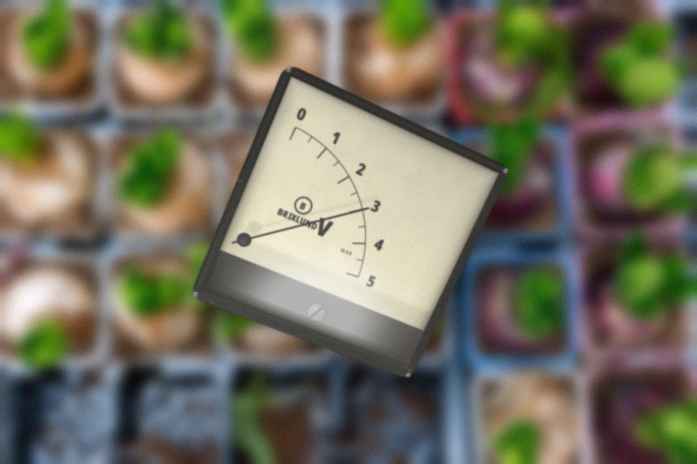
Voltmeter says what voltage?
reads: 3 V
